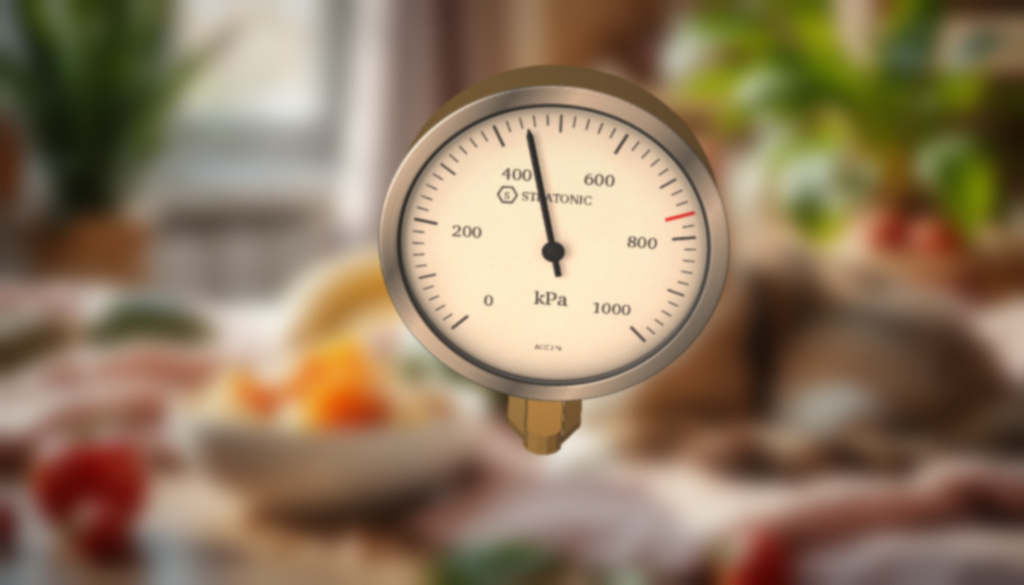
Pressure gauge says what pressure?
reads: 450 kPa
